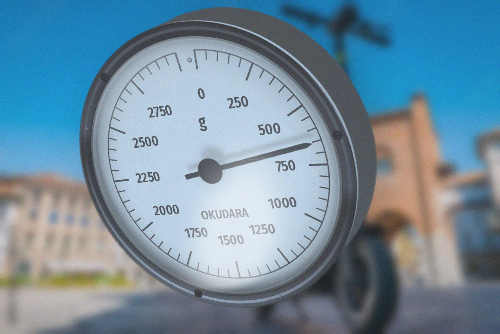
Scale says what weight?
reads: 650 g
